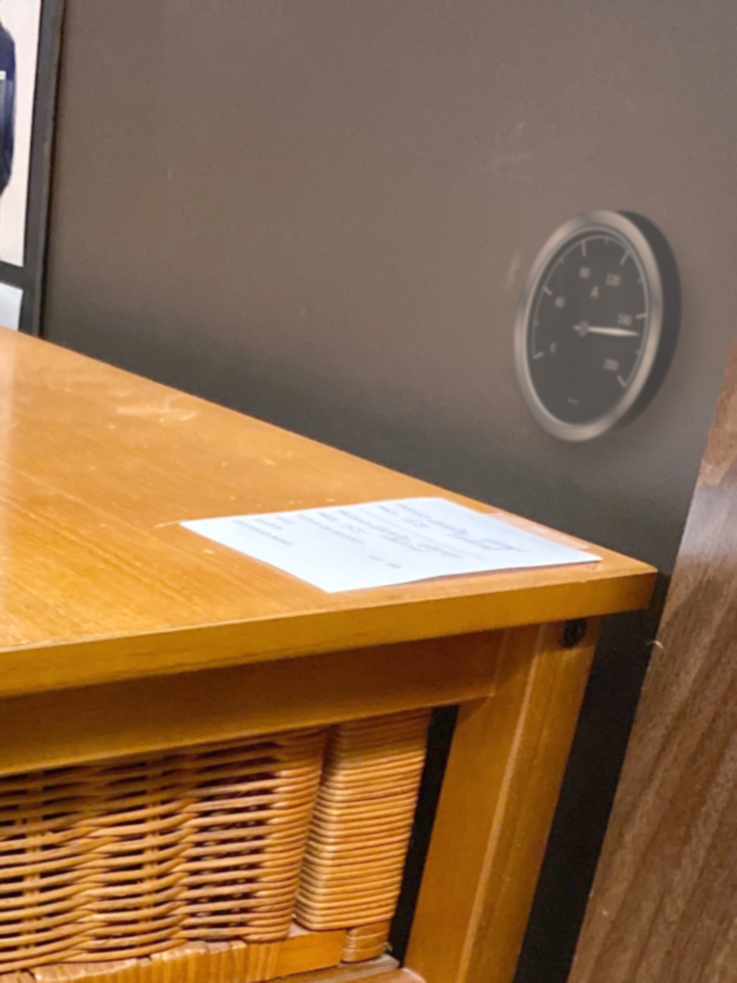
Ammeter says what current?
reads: 170 A
